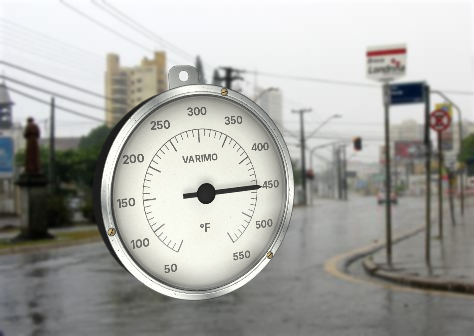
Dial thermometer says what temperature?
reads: 450 °F
